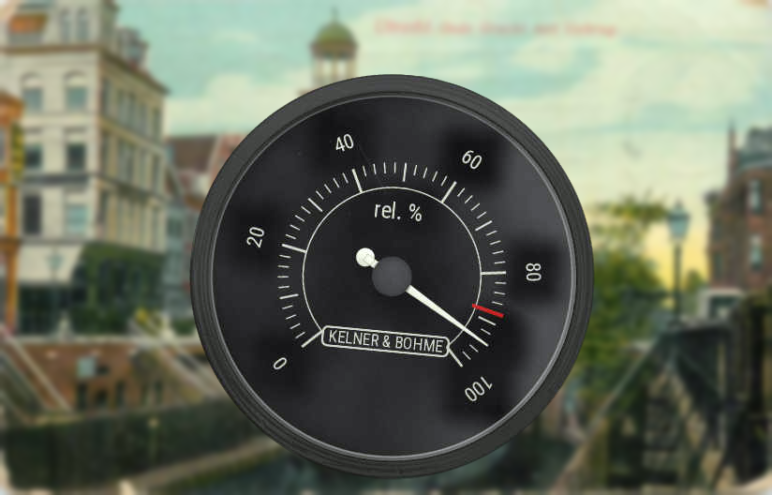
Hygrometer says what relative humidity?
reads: 94 %
